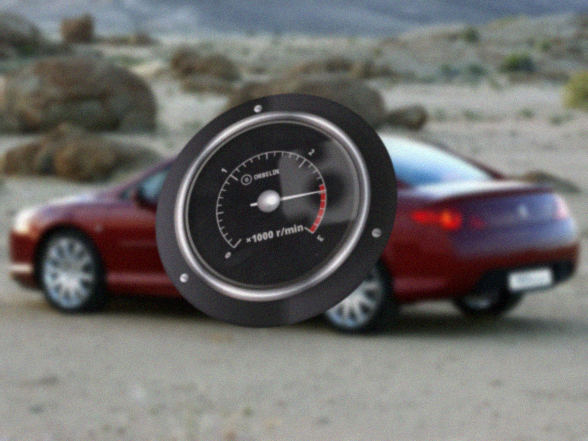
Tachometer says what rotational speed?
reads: 2500 rpm
